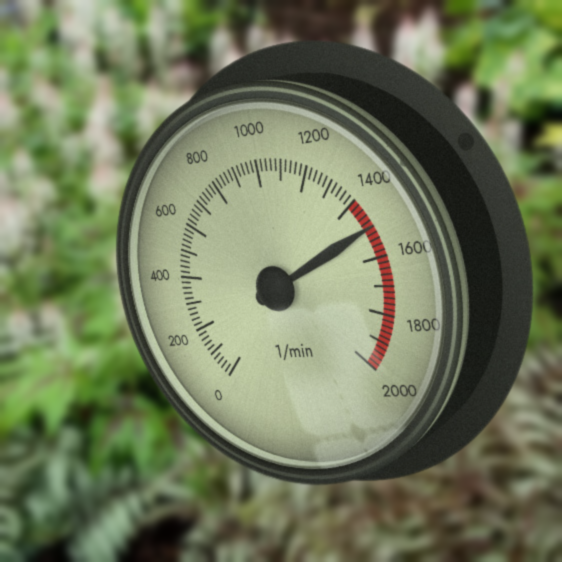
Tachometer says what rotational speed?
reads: 1500 rpm
